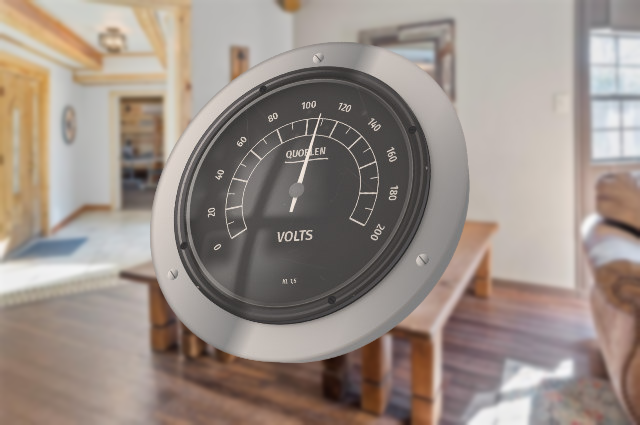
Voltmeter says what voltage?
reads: 110 V
